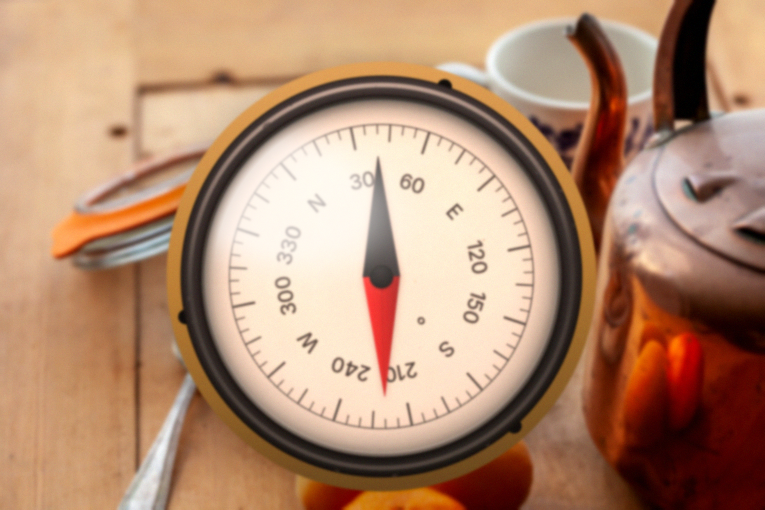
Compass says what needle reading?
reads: 220 °
